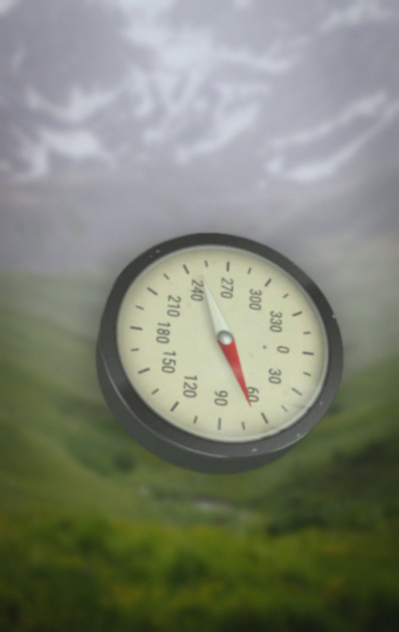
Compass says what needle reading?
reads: 67.5 °
